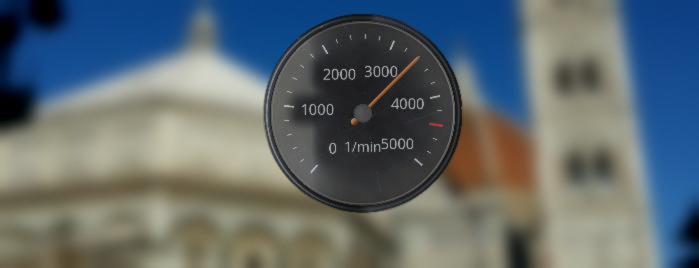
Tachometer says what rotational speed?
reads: 3400 rpm
